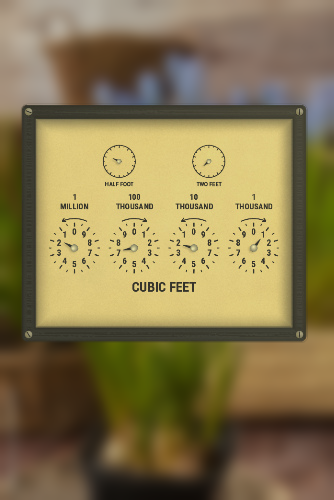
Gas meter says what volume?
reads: 172100 ft³
